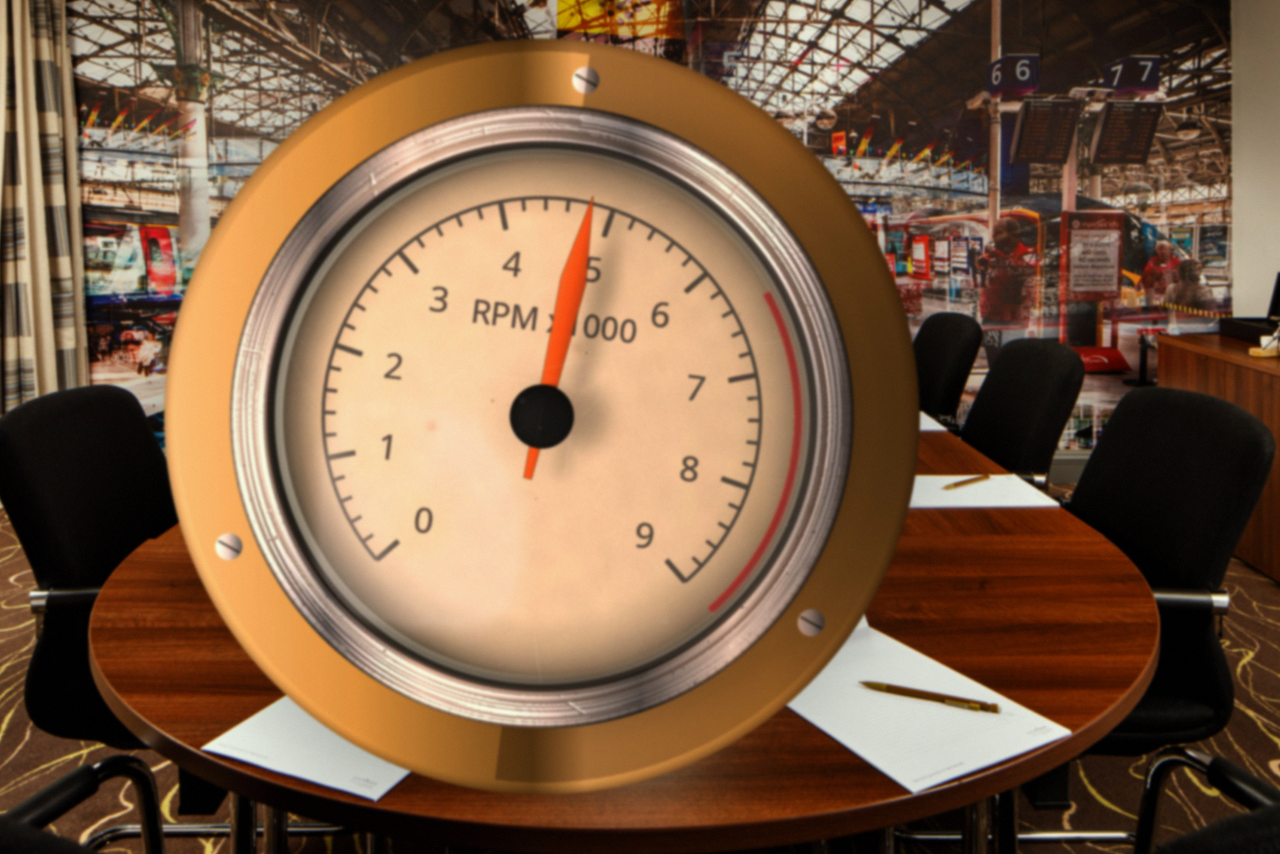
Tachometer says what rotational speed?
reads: 4800 rpm
